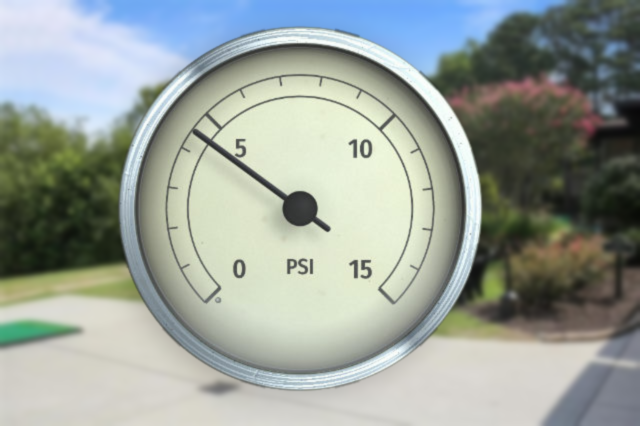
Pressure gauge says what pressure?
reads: 4.5 psi
